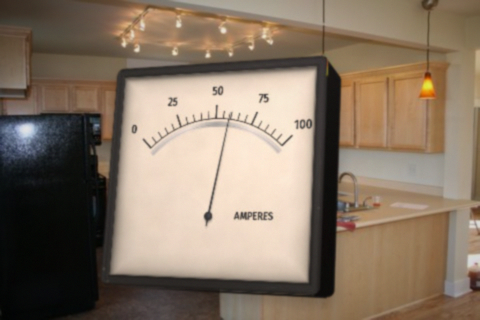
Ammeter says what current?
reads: 60 A
